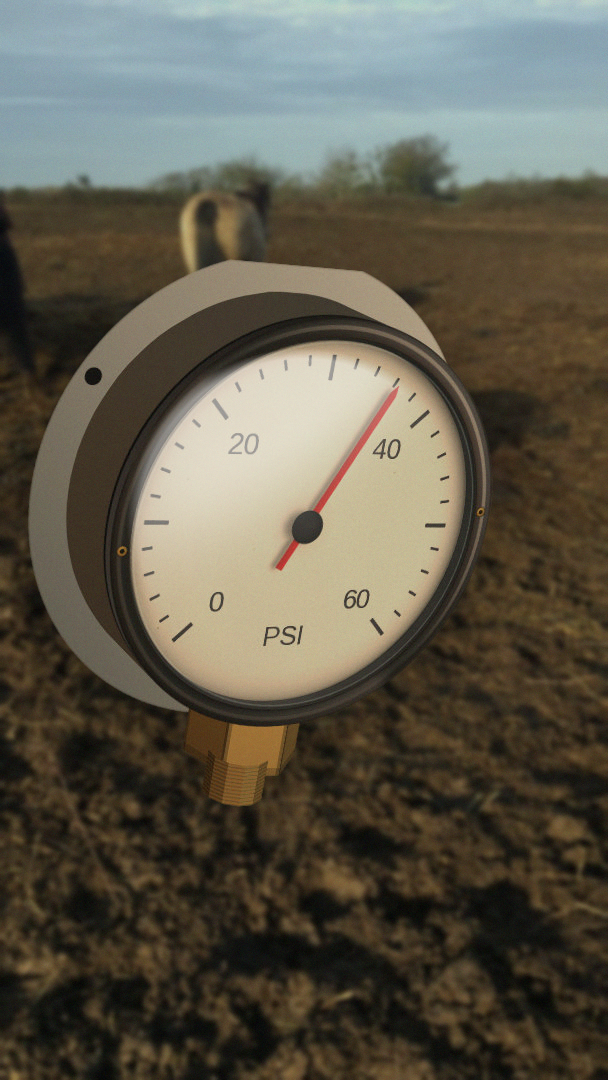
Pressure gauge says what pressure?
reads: 36 psi
